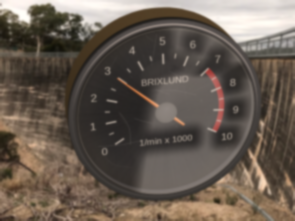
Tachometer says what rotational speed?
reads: 3000 rpm
